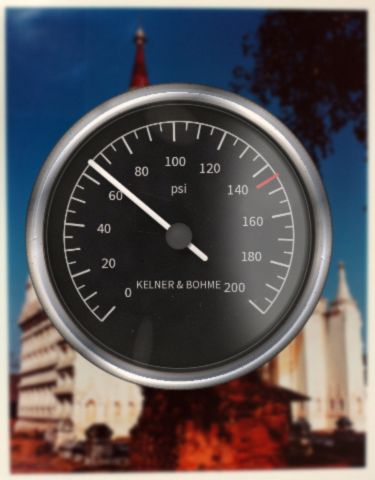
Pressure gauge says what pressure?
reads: 65 psi
